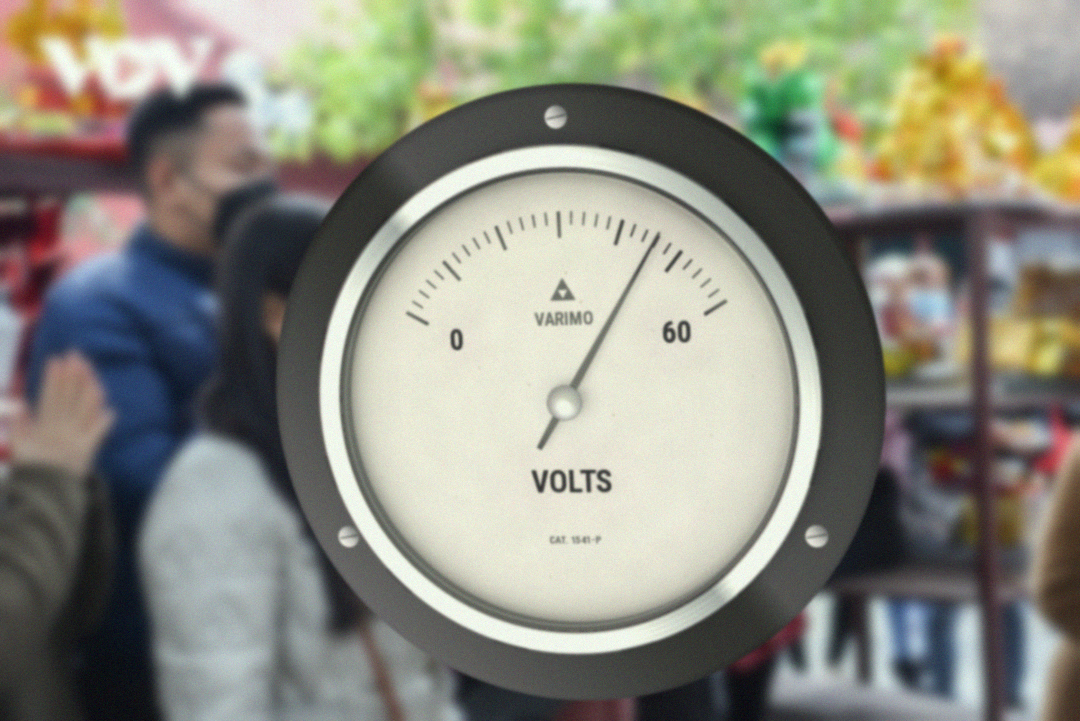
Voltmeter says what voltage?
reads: 46 V
